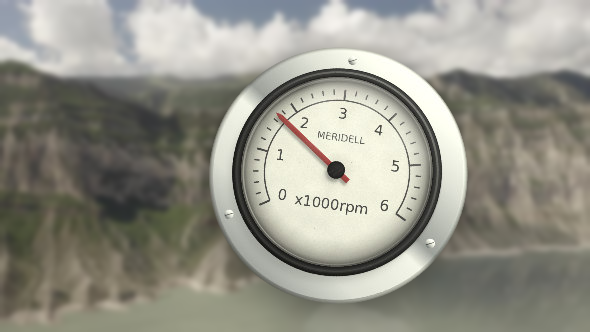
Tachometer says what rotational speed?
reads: 1700 rpm
